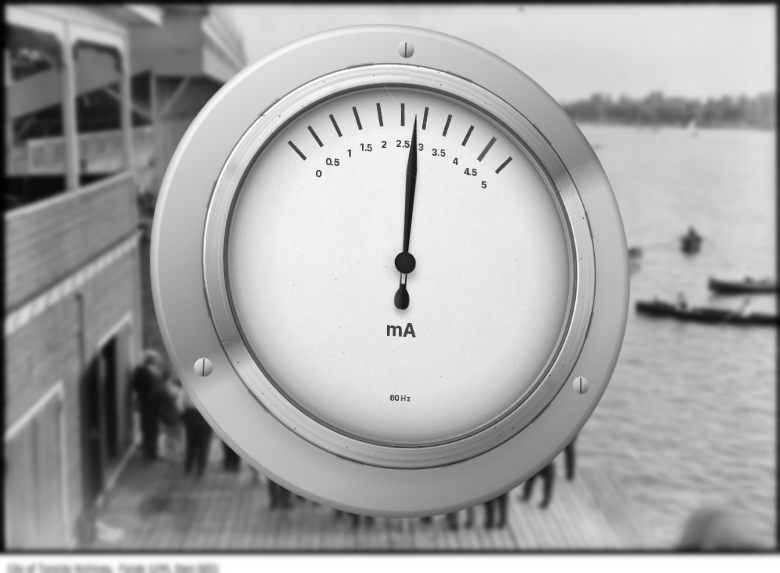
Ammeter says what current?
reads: 2.75 mA
